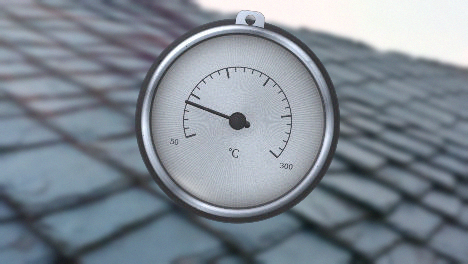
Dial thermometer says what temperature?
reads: 90 °C
